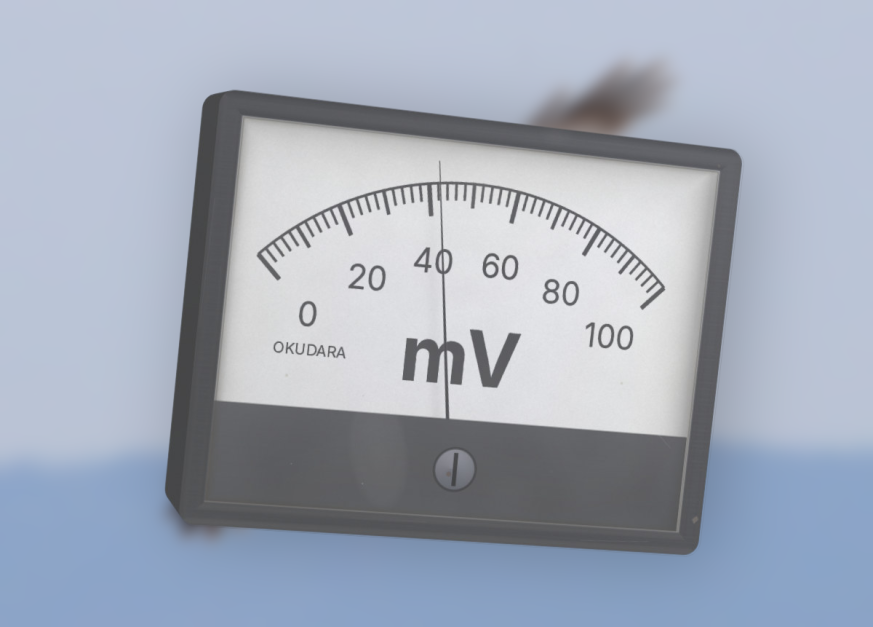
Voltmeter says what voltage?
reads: 42 mV
